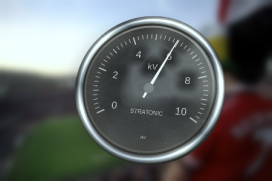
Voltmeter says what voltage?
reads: 6 kV
